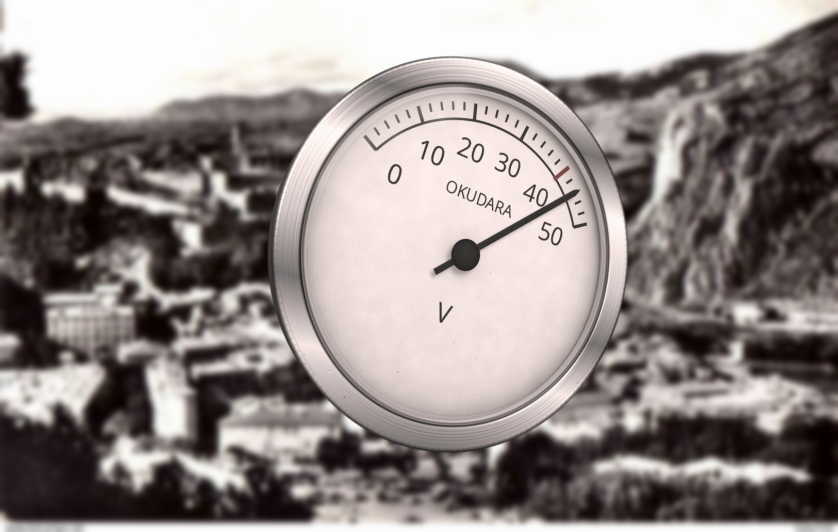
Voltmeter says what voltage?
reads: 44 V
